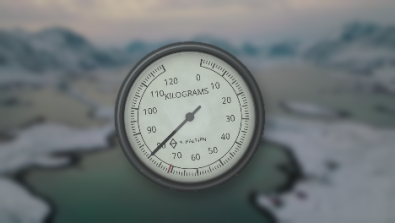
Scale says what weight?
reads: 80 kg
